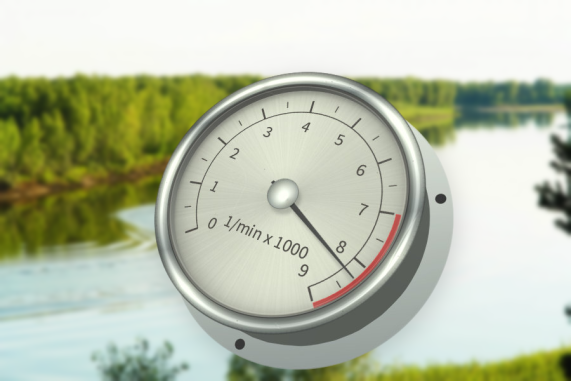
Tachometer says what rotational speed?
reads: 8250 rpm
